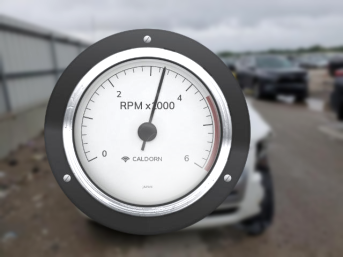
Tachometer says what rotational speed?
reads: 3300 rpm
